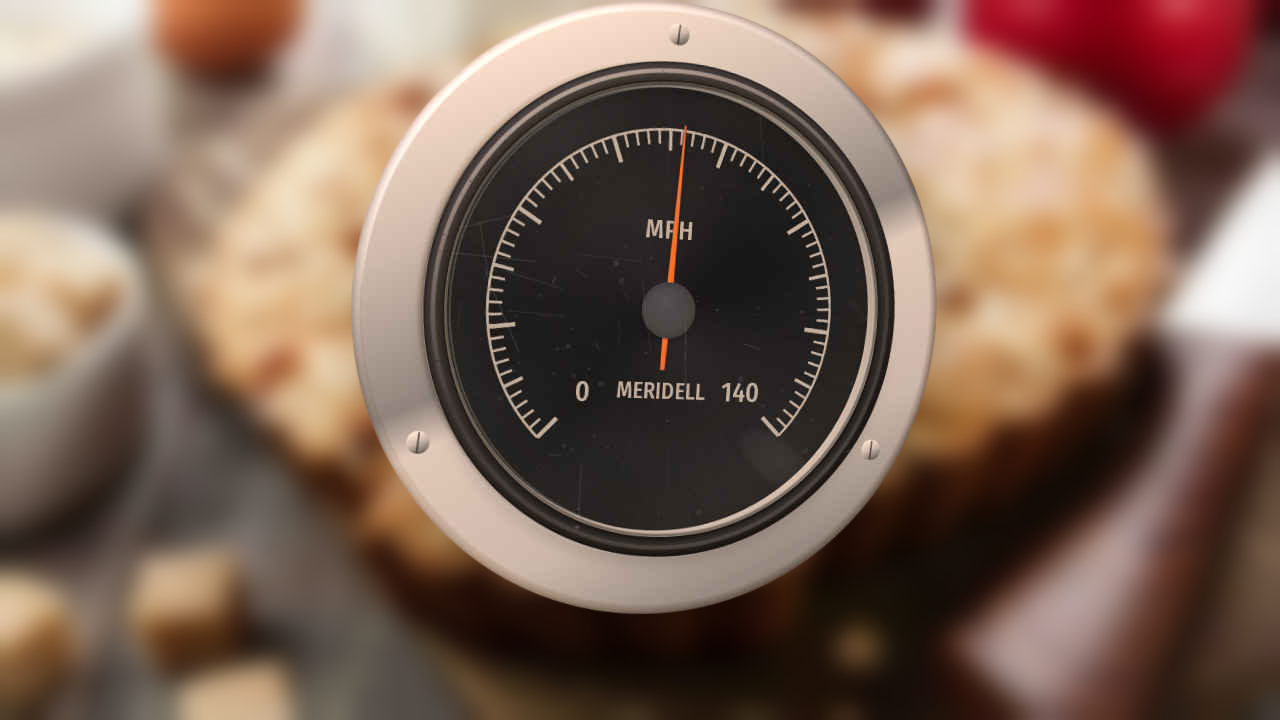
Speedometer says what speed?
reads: 72 mph
